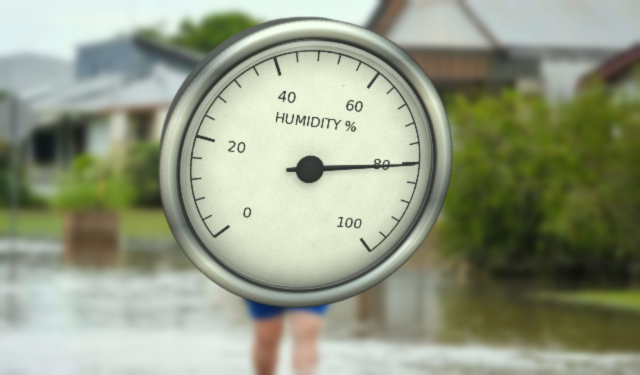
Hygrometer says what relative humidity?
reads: 80 %
